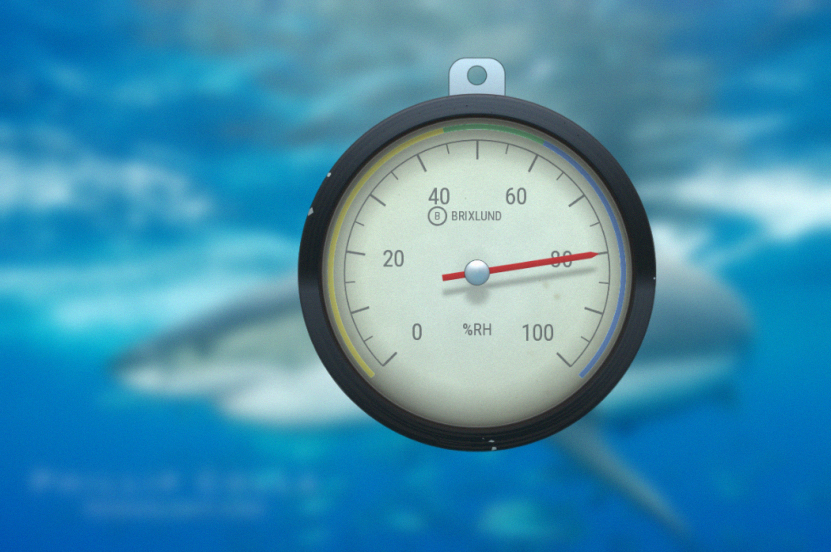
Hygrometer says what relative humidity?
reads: 80 %
